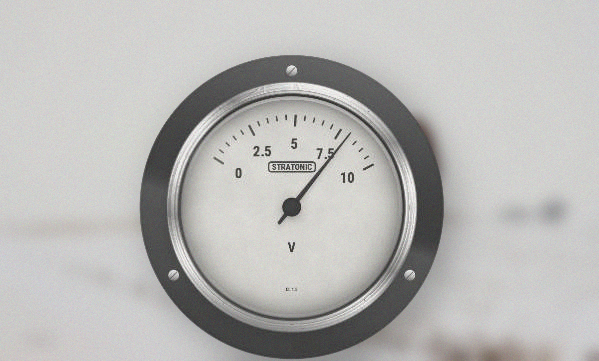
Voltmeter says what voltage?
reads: 8 V
